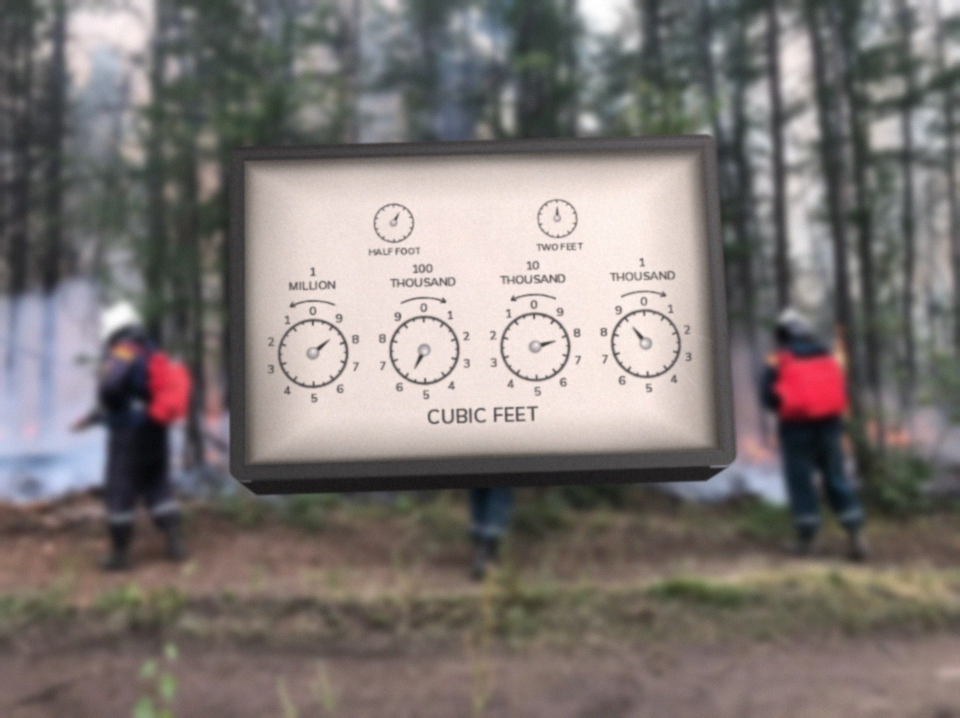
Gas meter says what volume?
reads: 857900 ft³
